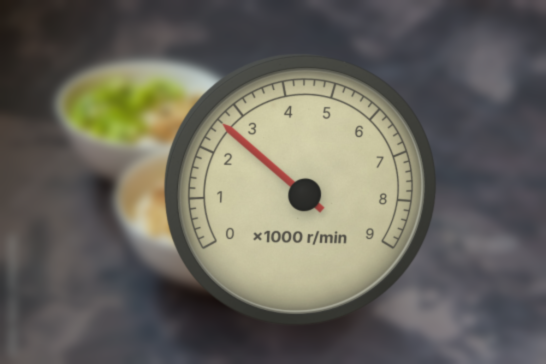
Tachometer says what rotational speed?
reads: 2600 rpm
